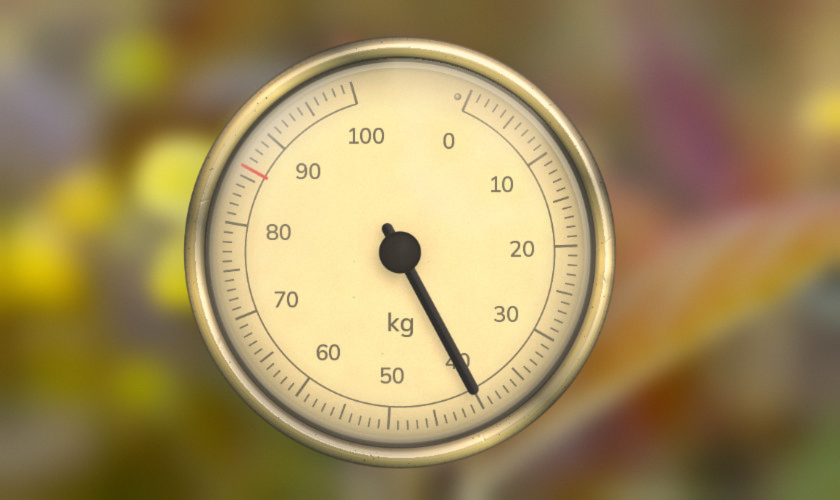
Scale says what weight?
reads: 40 kg
